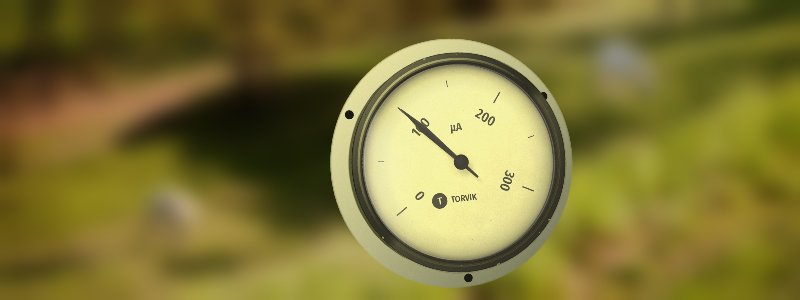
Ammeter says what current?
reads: 100 µA
